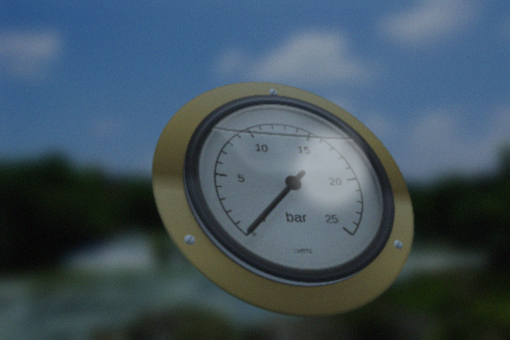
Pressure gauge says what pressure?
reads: 0 bar
